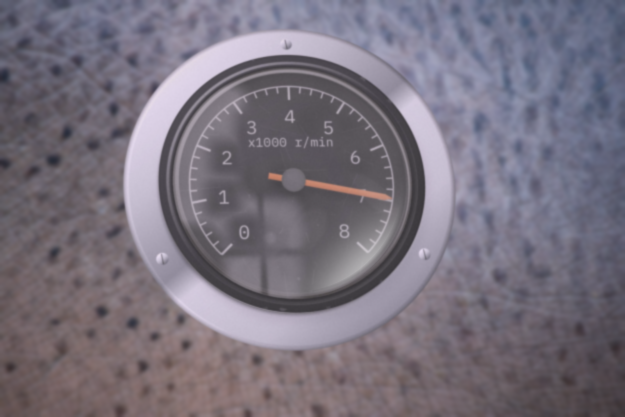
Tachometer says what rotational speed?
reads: 7000 rpm
